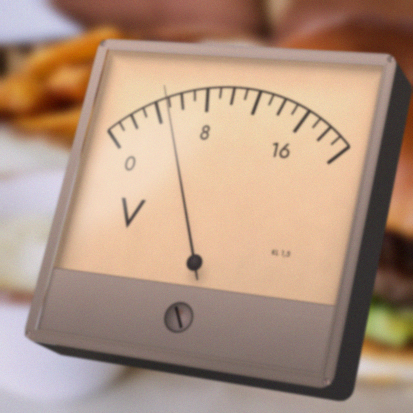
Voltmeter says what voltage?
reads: 5 V
